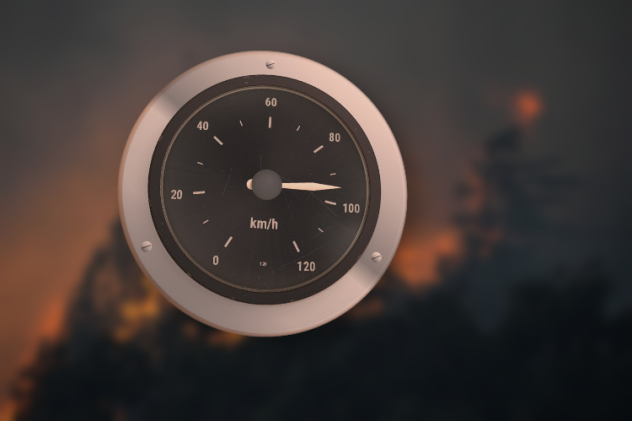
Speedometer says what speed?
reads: 95 km/h
